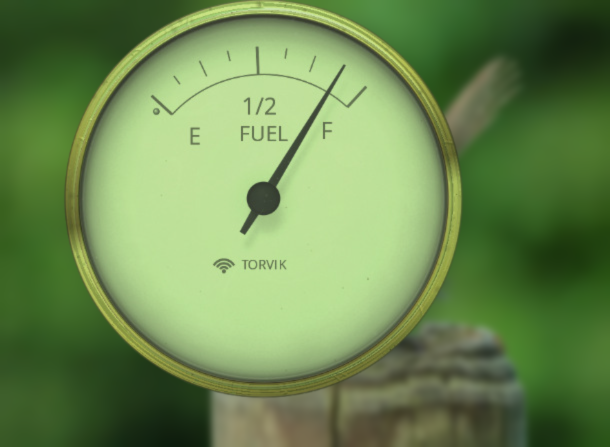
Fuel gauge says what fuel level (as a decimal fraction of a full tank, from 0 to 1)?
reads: 0.875
